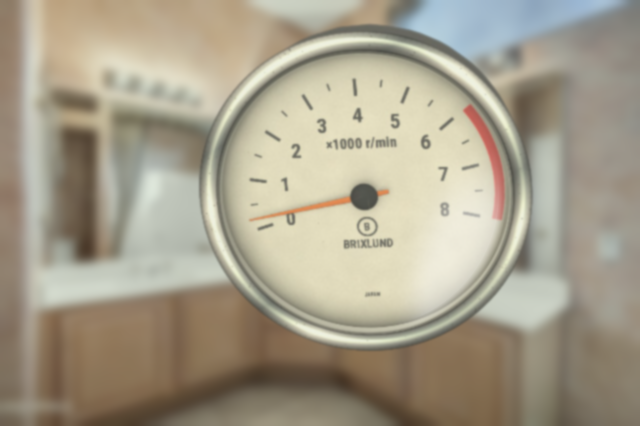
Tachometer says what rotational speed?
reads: 250 rpm
